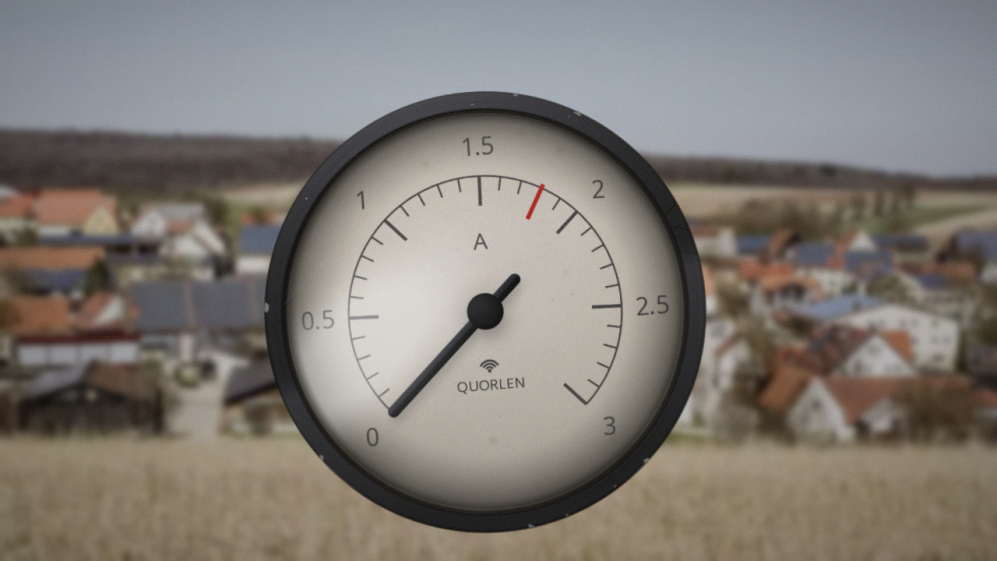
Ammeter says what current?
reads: 0 A
